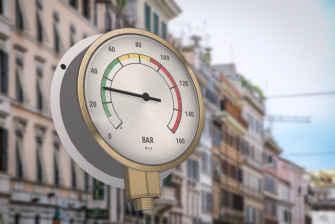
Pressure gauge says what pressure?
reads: 30 bar
